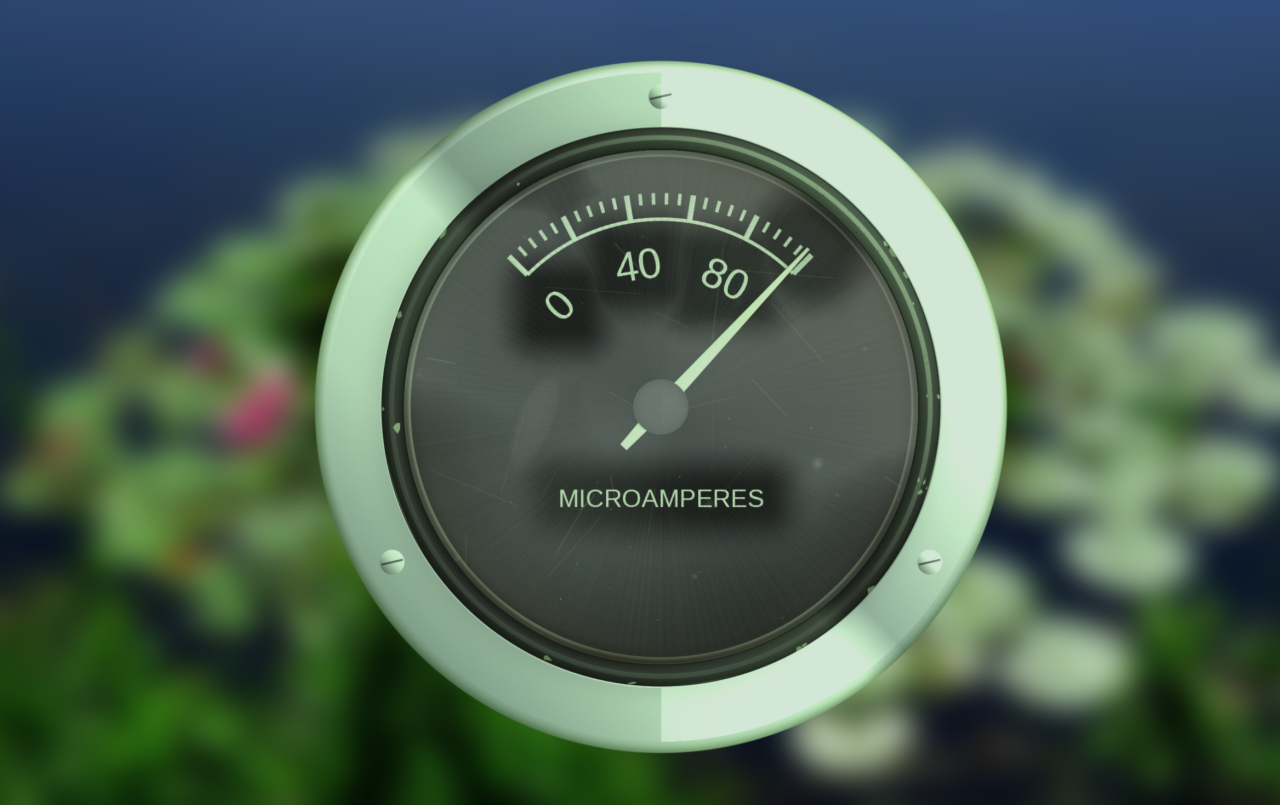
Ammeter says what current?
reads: 98 µA
